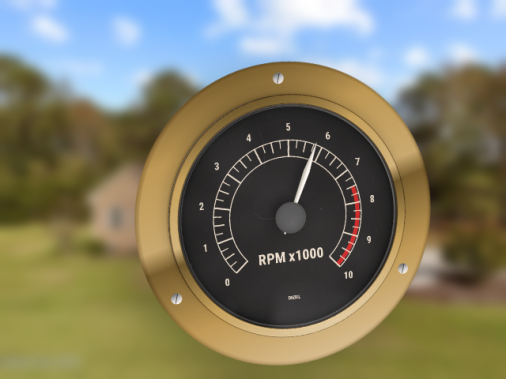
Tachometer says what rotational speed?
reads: 5750 rpm
